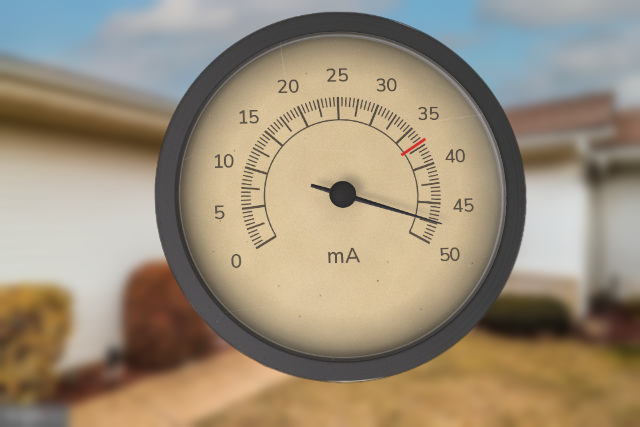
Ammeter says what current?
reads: 47.5 mA
